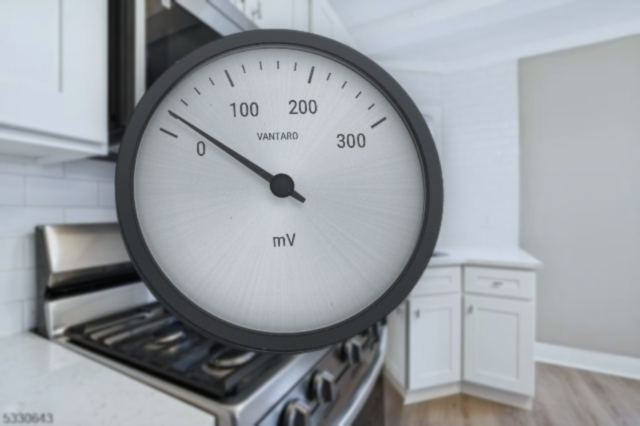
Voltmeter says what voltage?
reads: 20 mV
